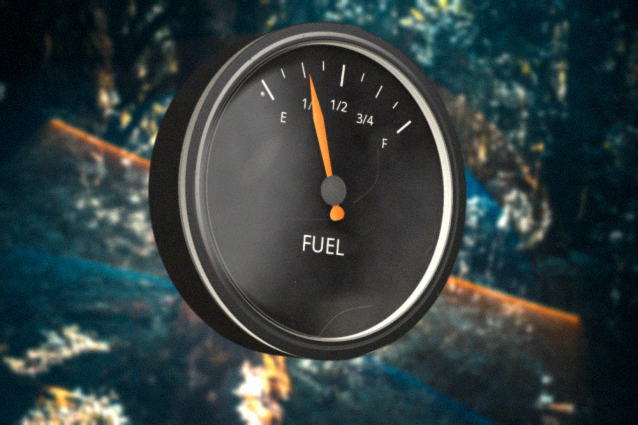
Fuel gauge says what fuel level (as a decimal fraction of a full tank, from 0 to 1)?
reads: 0.25
